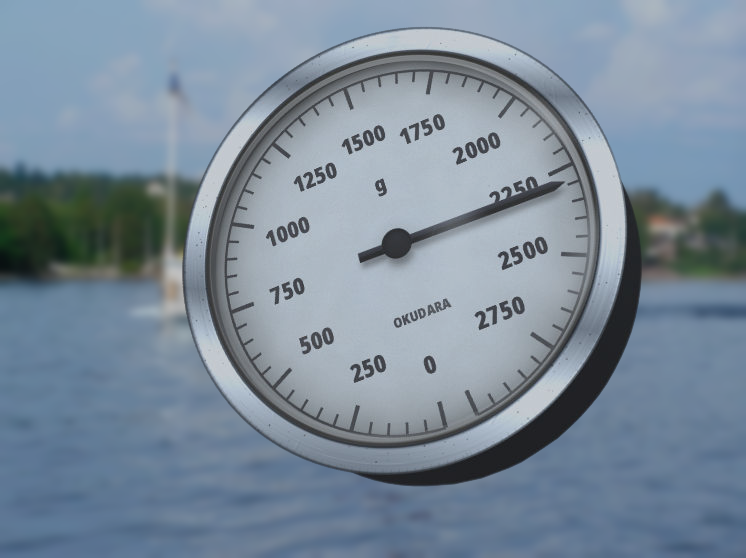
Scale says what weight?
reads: 2300 g
